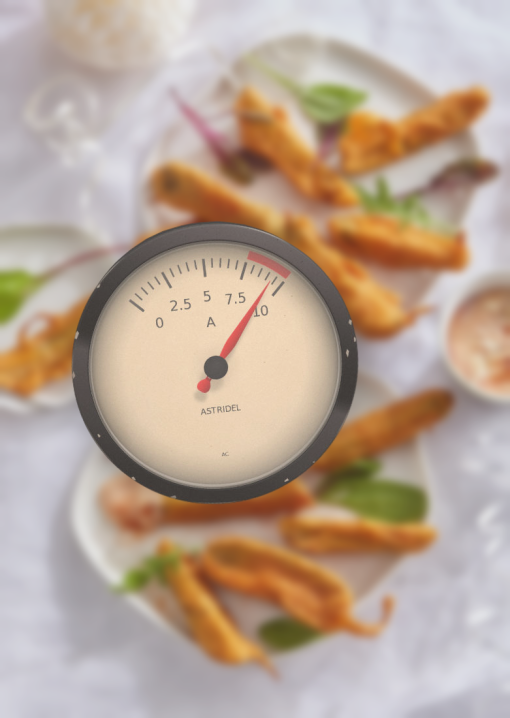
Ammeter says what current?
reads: 9.25 A
